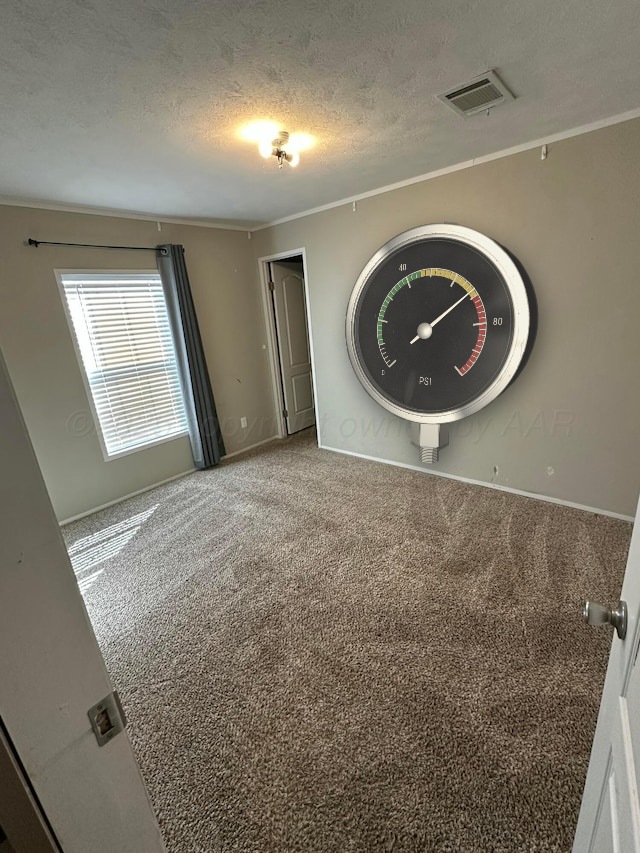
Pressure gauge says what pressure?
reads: 68 psi
